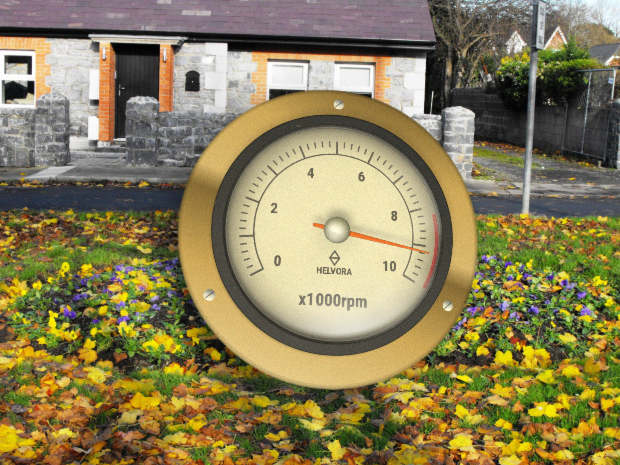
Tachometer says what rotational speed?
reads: 9200 rpm
